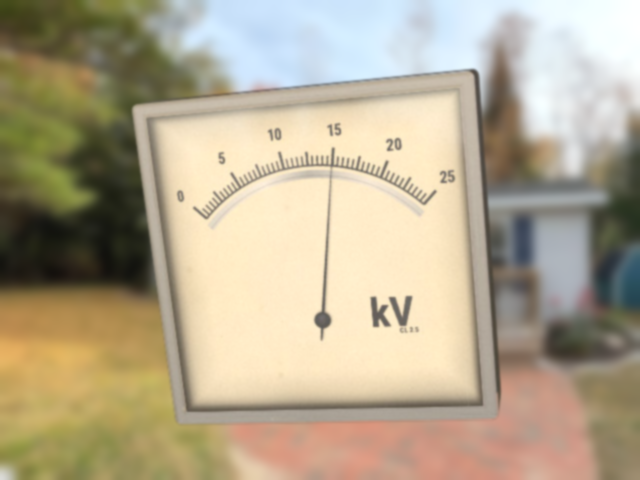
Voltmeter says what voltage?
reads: 15 kV
